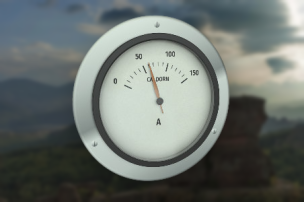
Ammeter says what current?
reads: 60 A
